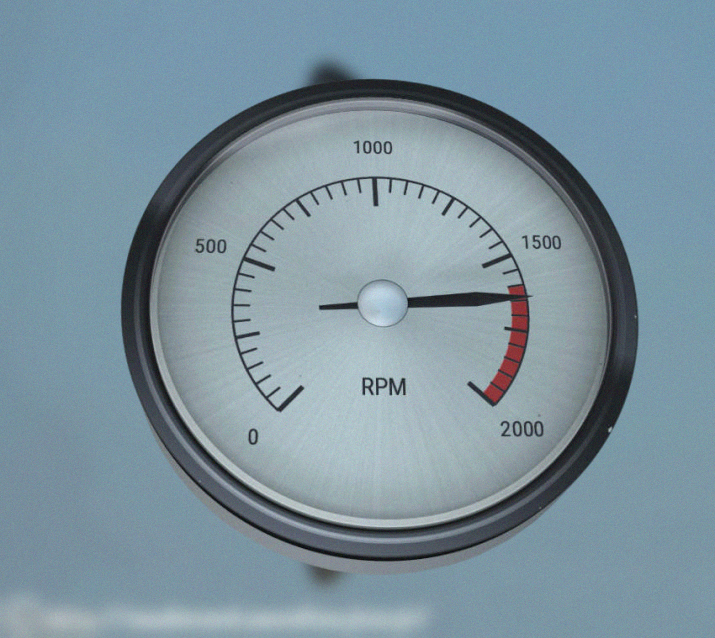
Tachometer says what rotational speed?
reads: 1650 rpm
